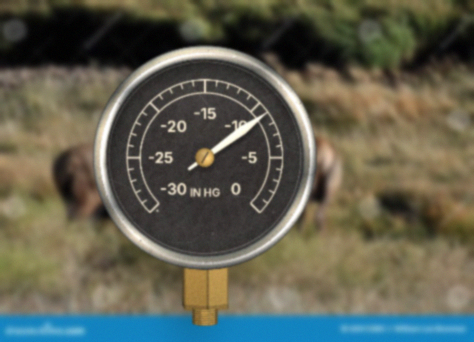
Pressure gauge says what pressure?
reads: -9 inHg
